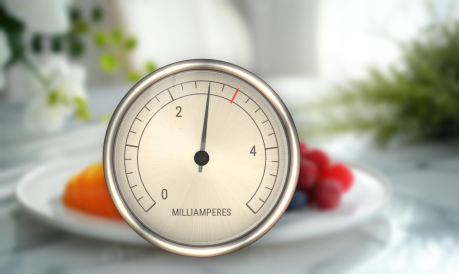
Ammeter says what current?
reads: 2.6 mA
